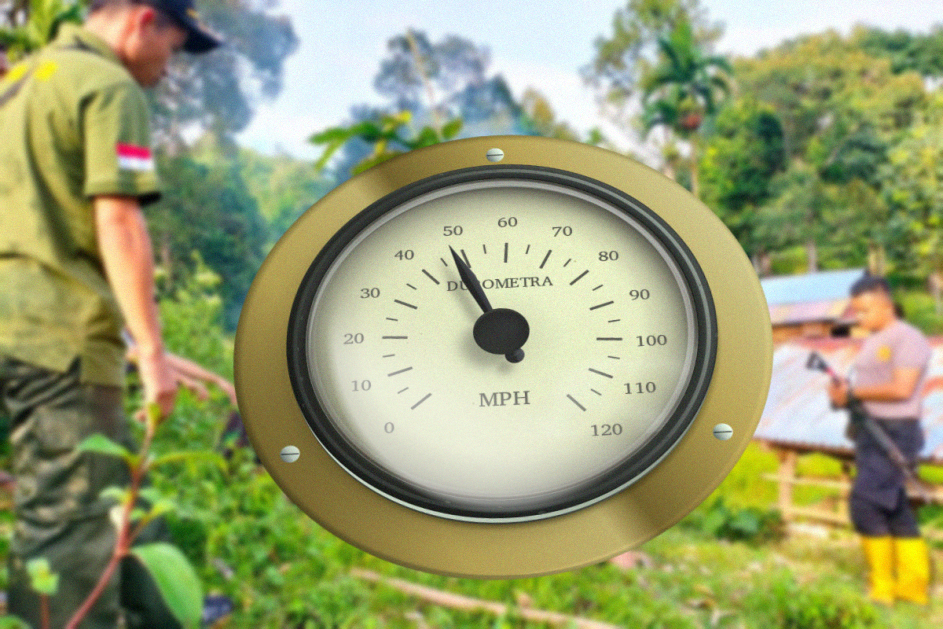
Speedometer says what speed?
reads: 47.5 mph
